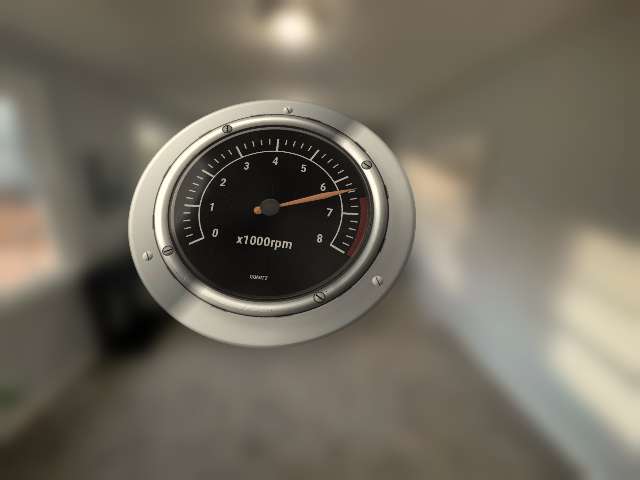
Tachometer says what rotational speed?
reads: 6400 rpm
